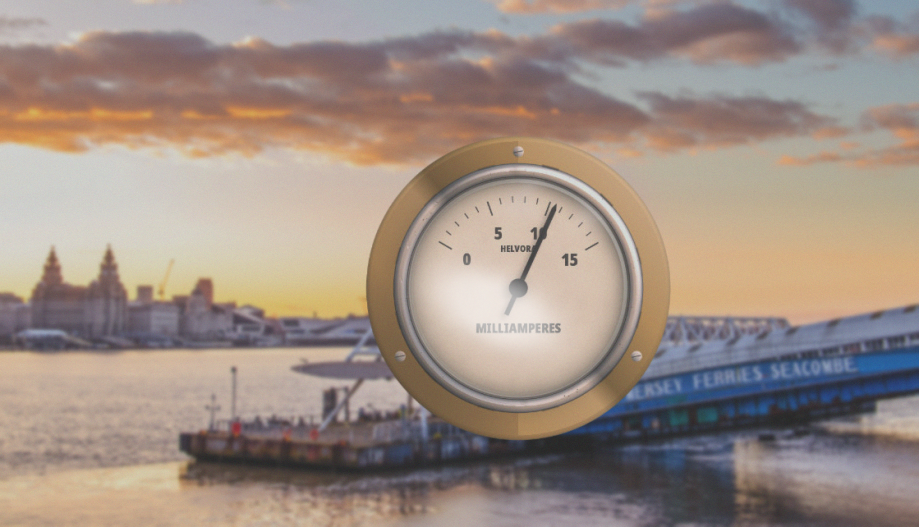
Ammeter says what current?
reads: 10.5 mA
